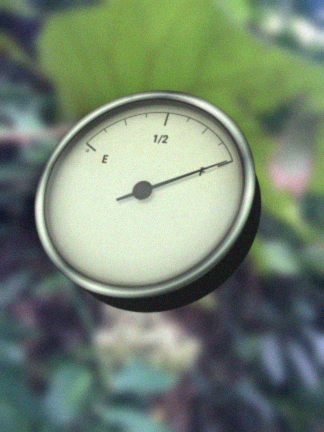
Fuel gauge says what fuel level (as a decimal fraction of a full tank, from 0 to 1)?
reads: 1
